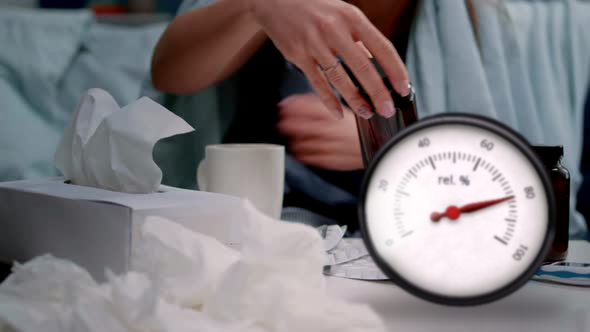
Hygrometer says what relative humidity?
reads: 80 %
